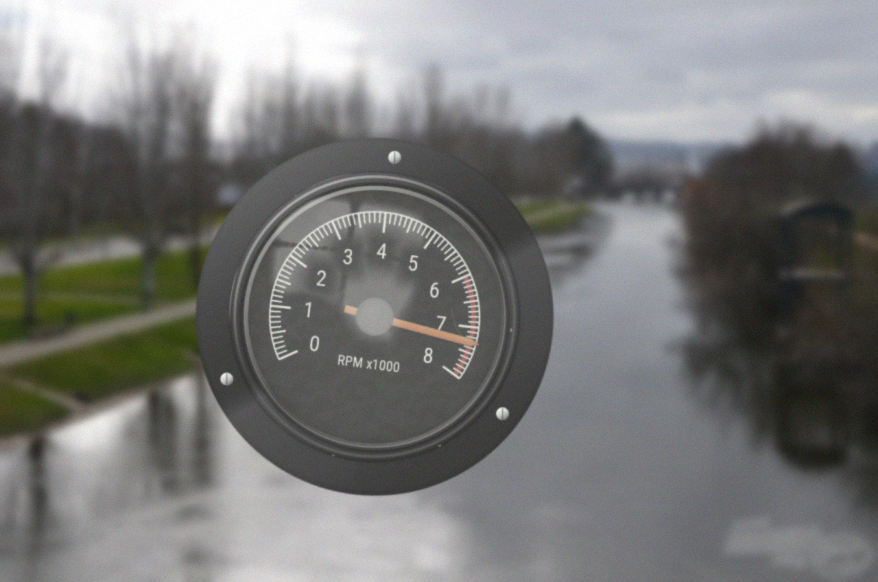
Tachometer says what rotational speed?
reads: 7300 rpm
